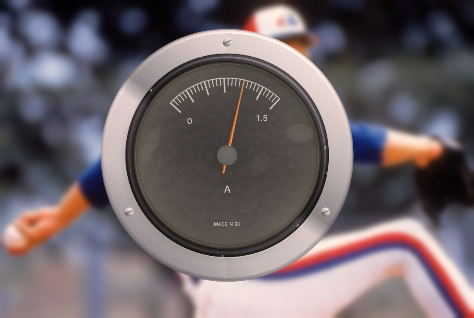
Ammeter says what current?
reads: 1 A
